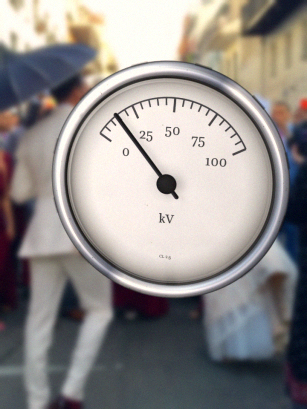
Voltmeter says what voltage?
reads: 15 kV
